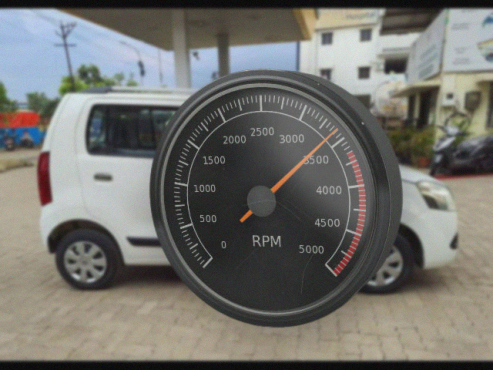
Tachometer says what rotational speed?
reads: 3400 rpm
